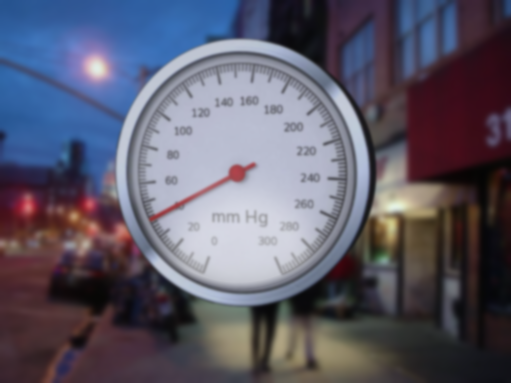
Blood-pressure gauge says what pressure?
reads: 40 mmHg
